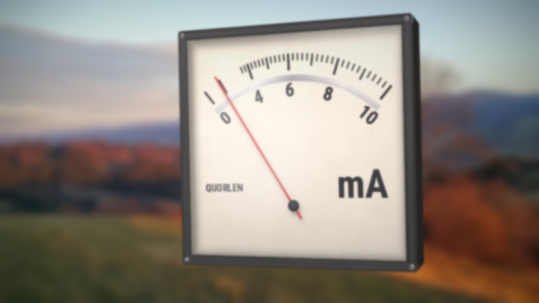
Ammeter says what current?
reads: 2 mA
